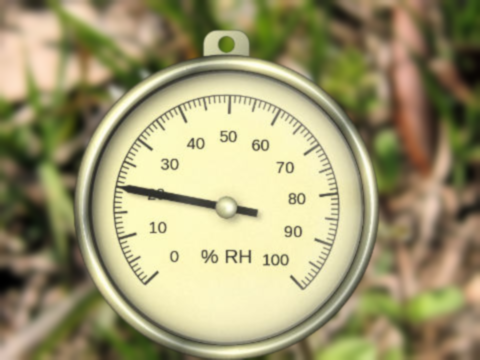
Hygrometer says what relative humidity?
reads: 20 %
